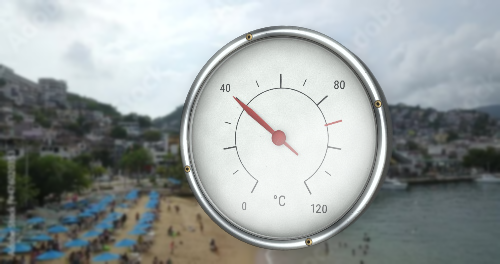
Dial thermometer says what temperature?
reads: 40 °C
